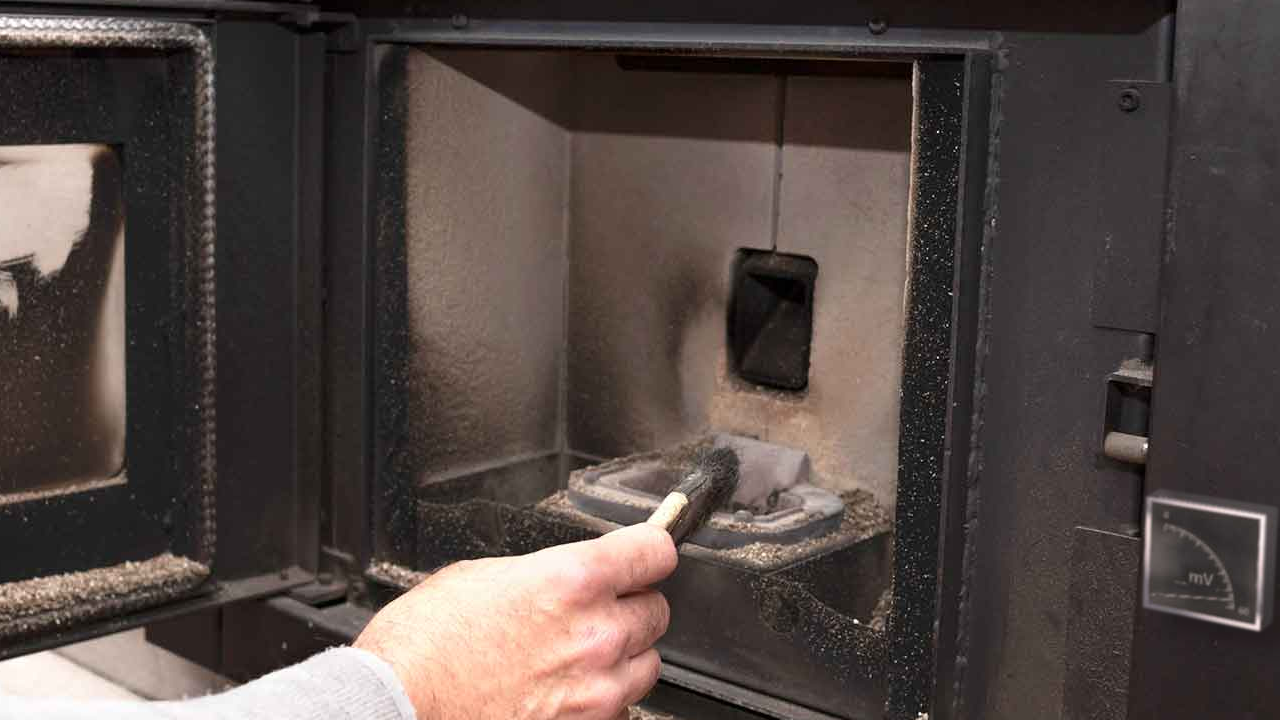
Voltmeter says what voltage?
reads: 55 mV
